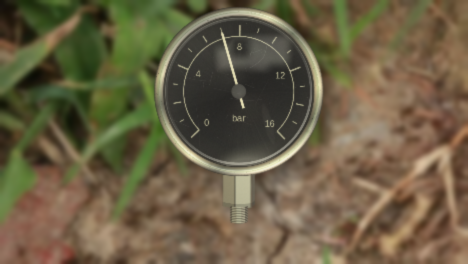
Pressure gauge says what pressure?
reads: 7 bar
